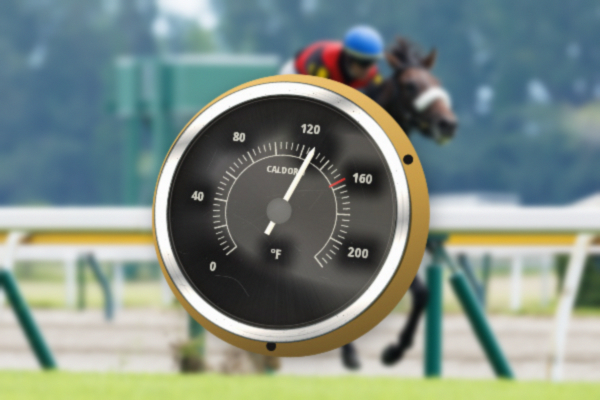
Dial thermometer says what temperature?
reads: 128 °F
